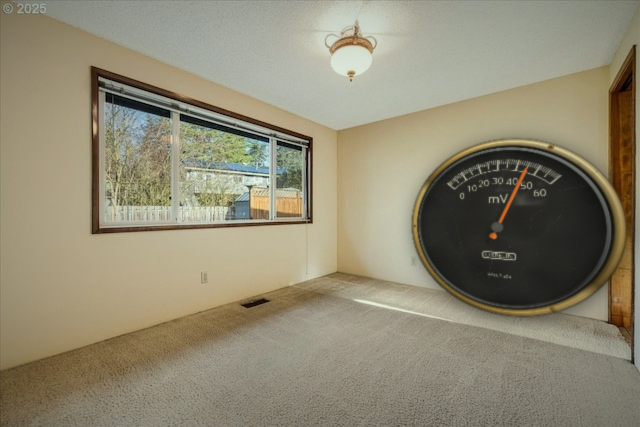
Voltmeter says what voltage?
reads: 45 mV
